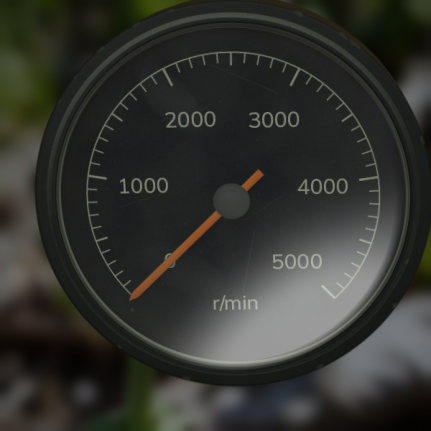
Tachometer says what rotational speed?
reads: 0 rpm
